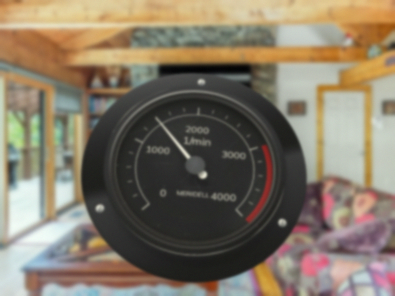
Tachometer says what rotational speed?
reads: 1400 rpm
